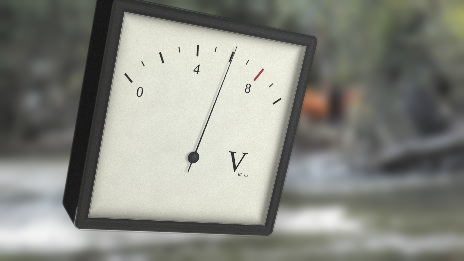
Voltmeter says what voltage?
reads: 6 V
